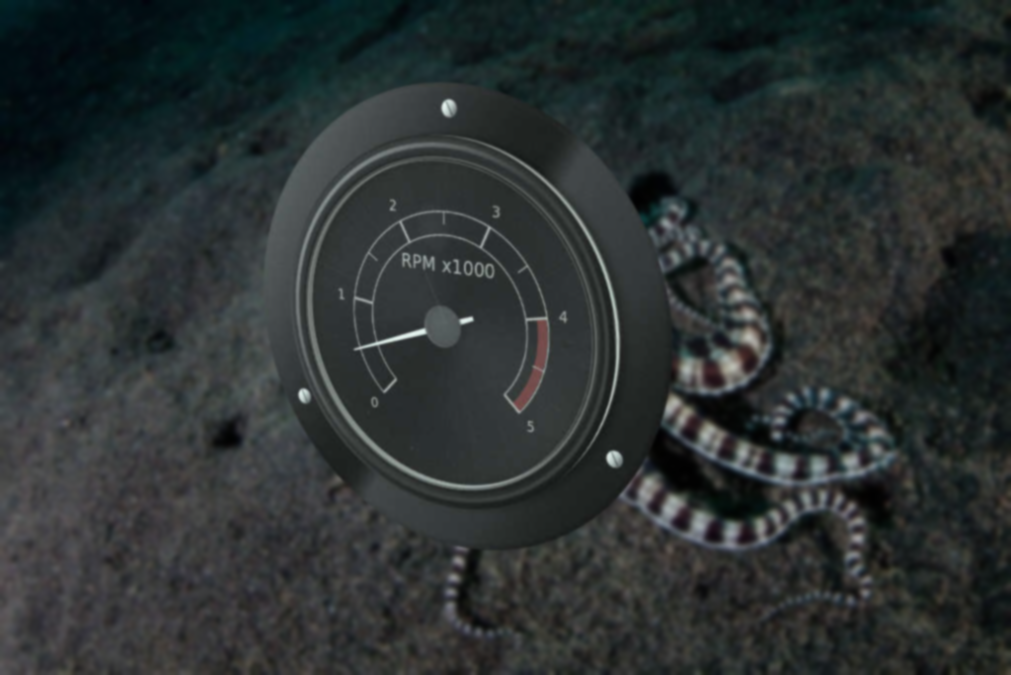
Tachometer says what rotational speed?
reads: 500 rpm
